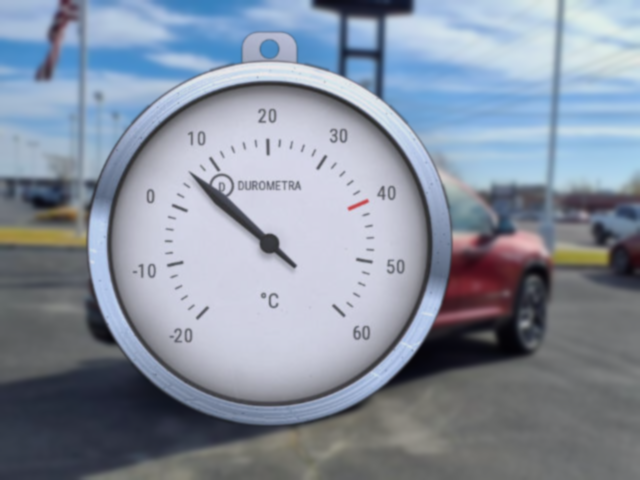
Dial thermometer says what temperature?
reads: 6 °C
